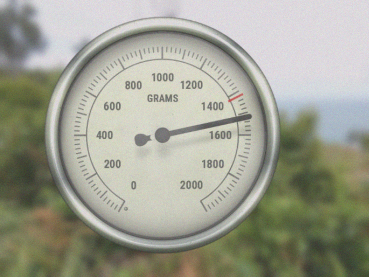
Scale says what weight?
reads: 1520 g
